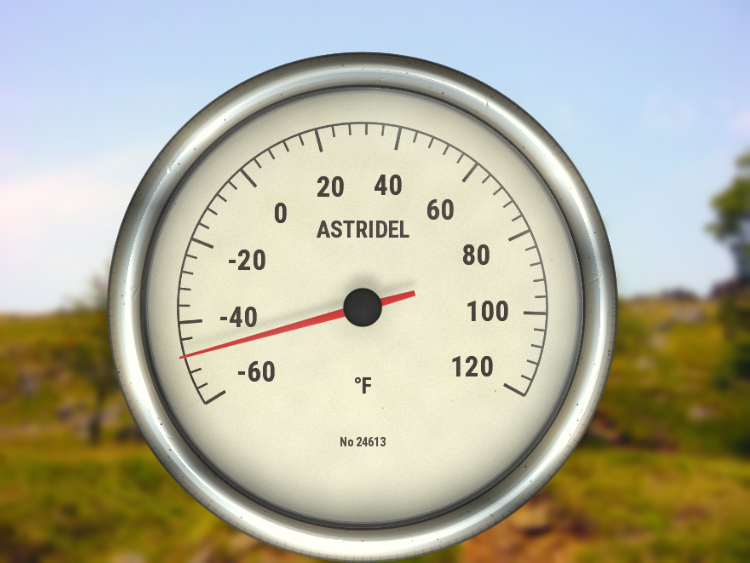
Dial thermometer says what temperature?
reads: -48 °F
